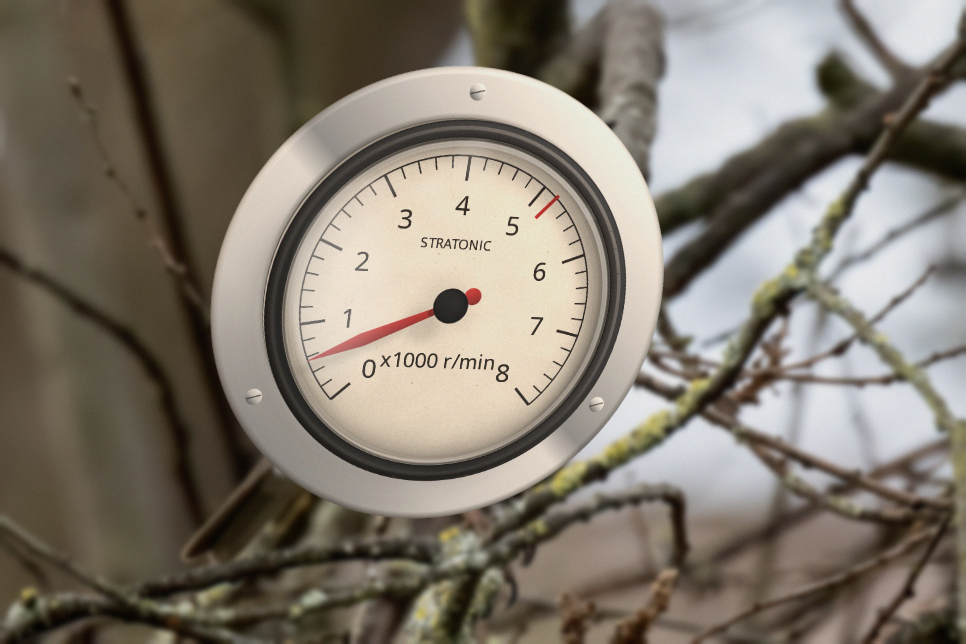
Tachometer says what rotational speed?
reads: 600 rpm
